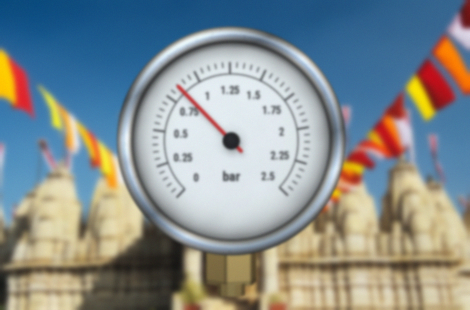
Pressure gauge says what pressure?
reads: 0.85 bar
